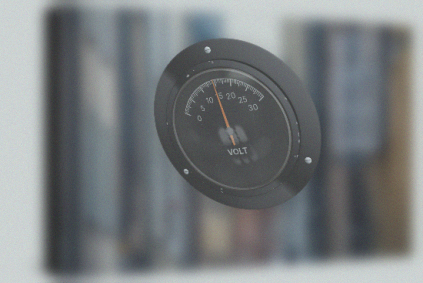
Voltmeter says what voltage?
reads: 15 V
